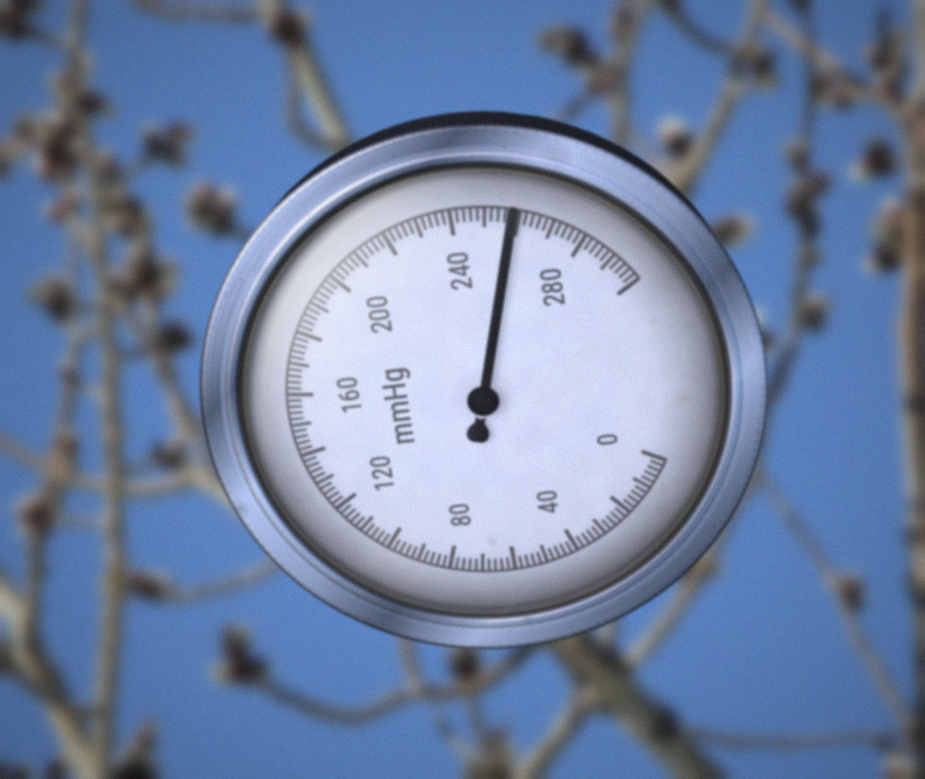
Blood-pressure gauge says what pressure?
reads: 258 mmHg
